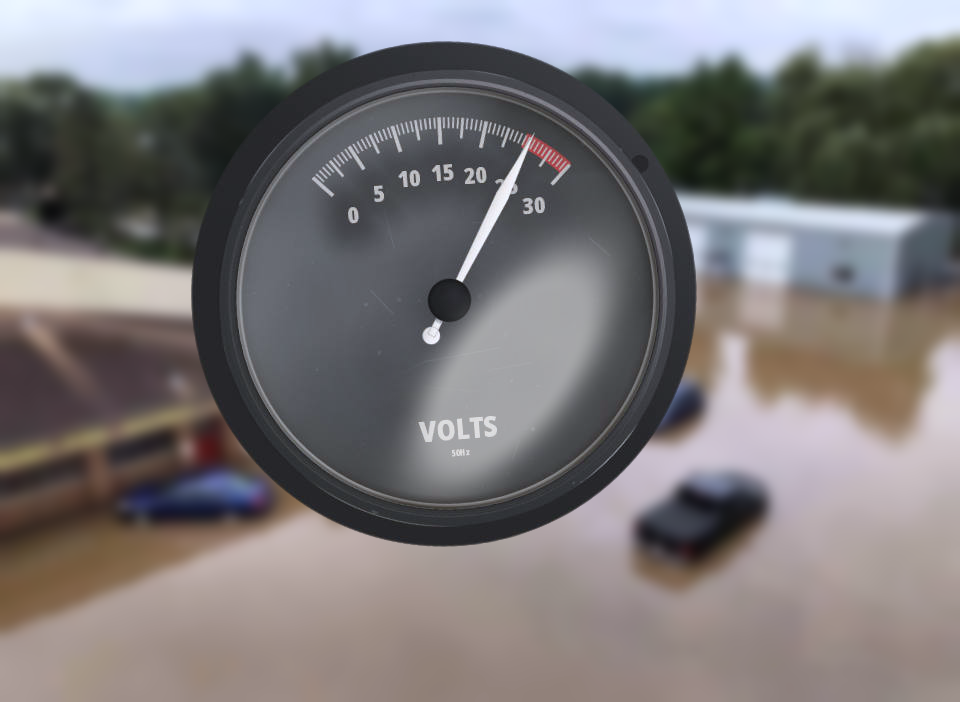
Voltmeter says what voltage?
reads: 25 V
